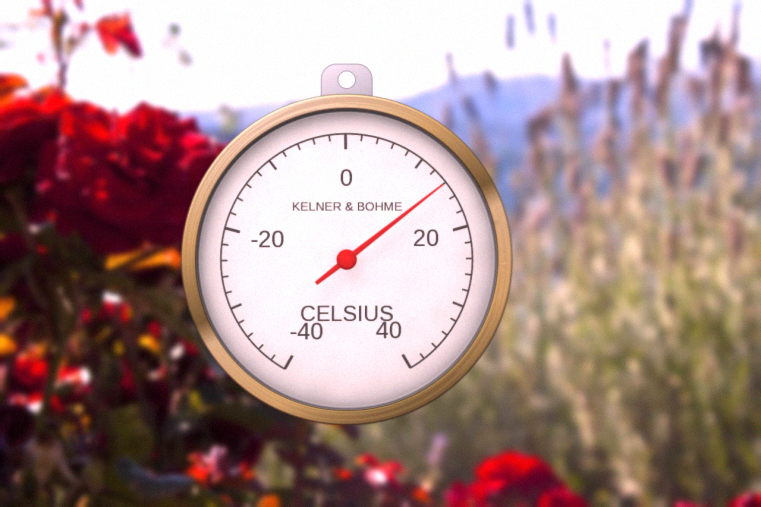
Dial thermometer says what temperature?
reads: 14 °C
